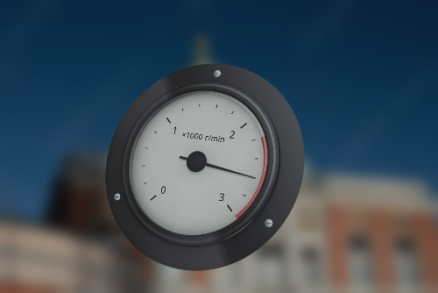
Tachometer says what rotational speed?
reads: 2600 rpm
